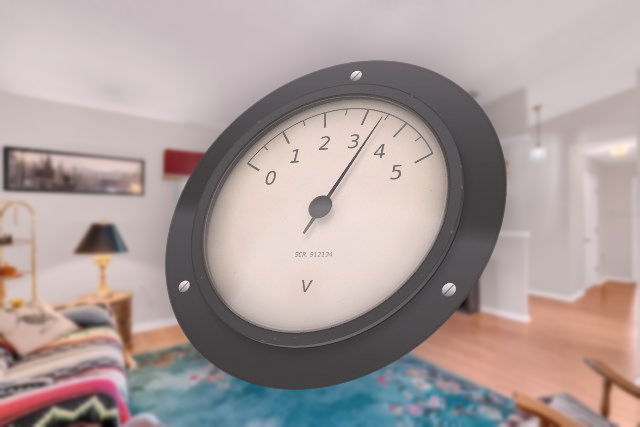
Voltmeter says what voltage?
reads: 3.5 V
